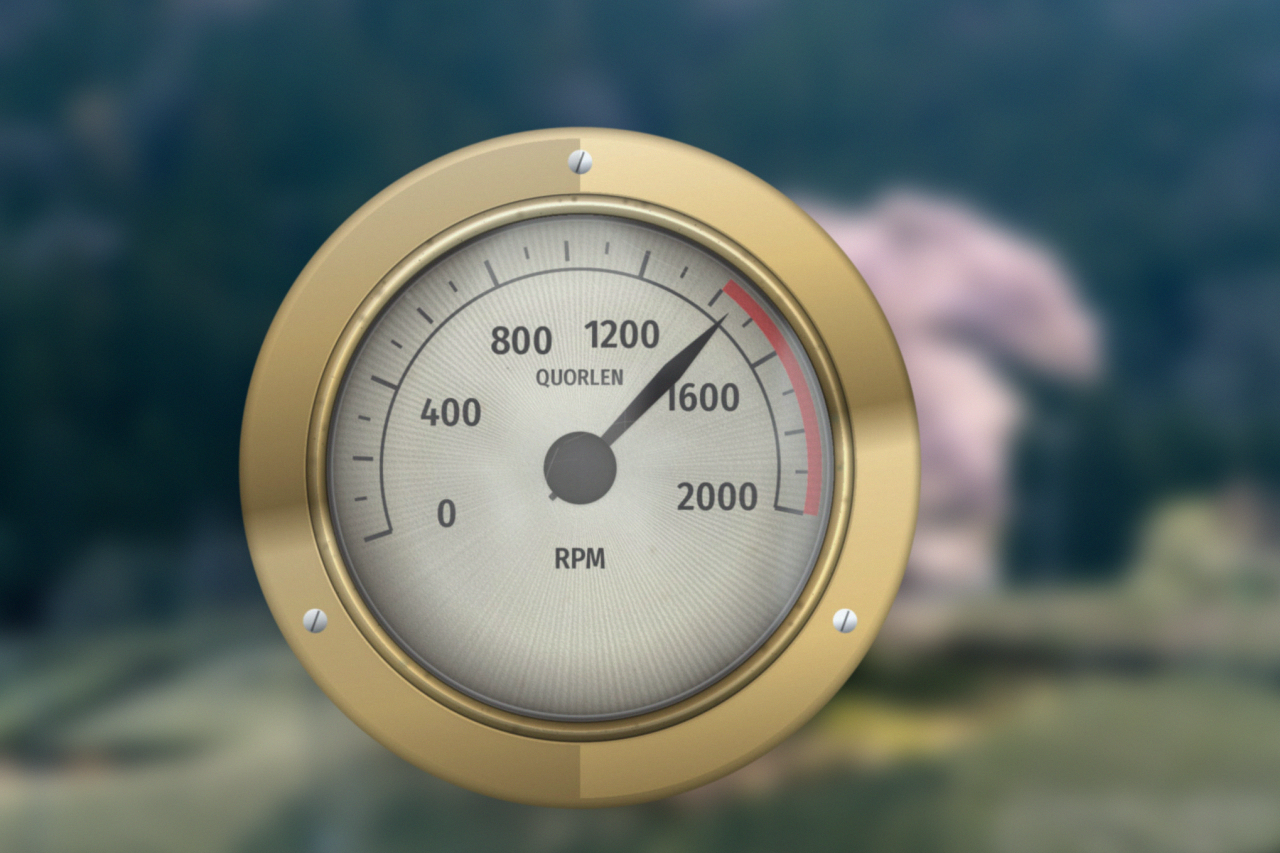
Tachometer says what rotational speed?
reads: 1450 rpm
